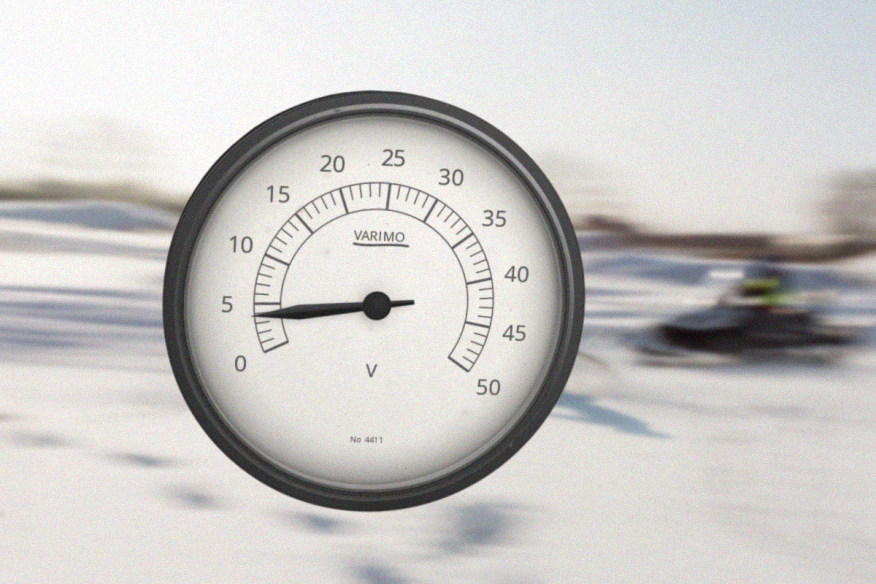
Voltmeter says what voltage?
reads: 4 V
